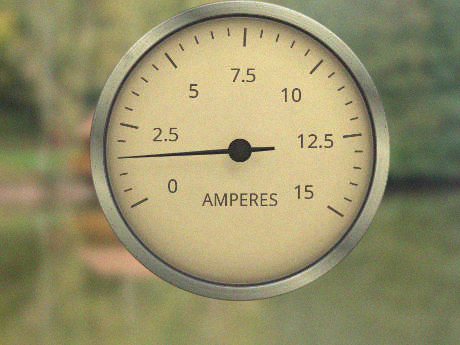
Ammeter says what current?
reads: 1.5 A
